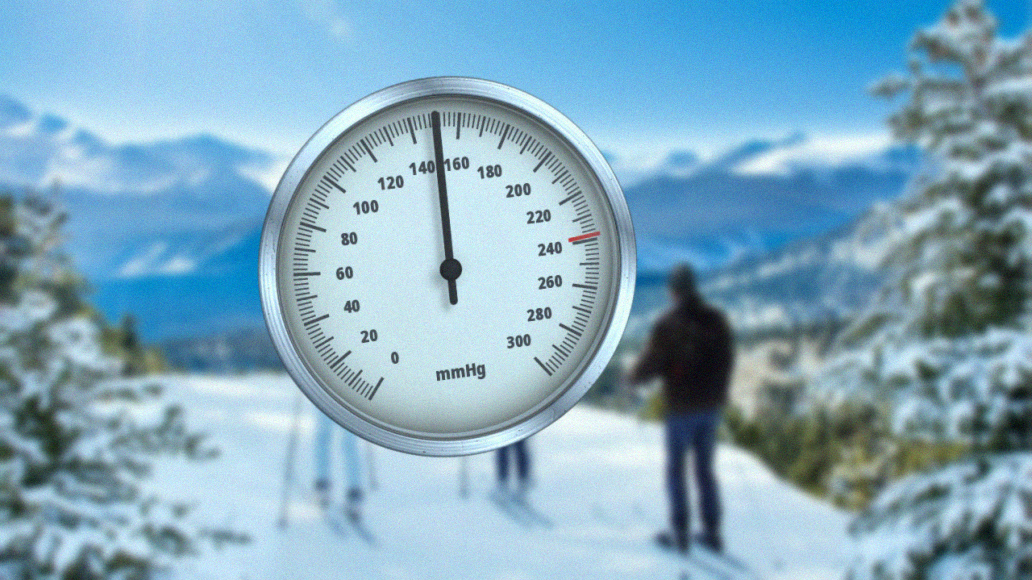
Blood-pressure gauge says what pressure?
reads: 150 mmHg
